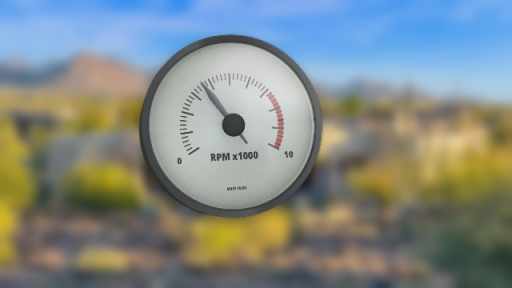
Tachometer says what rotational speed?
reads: 3600 rpm
